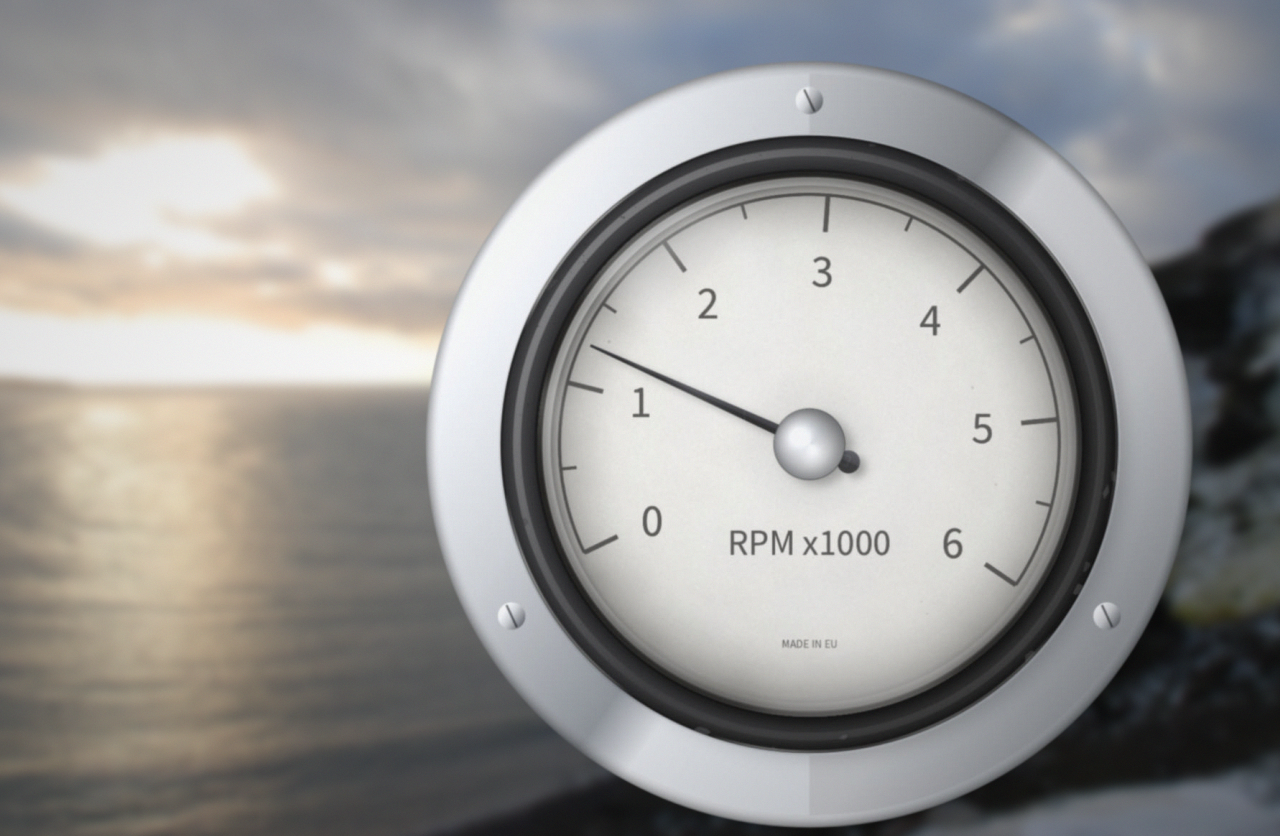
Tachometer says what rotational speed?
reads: 1250 rpm
